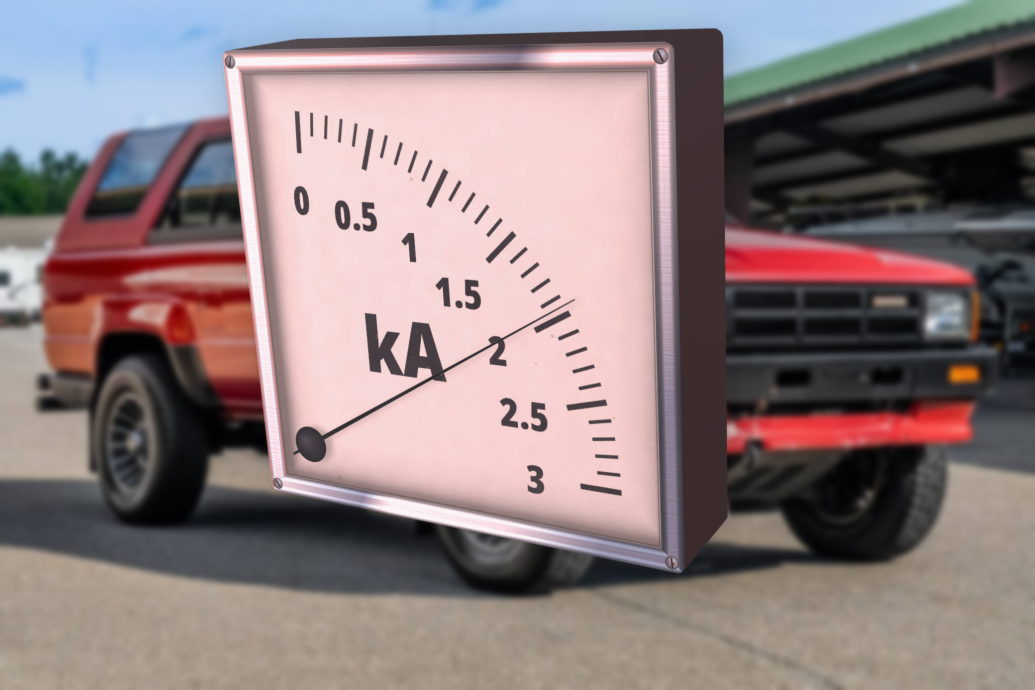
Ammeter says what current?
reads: 1.95 kA
